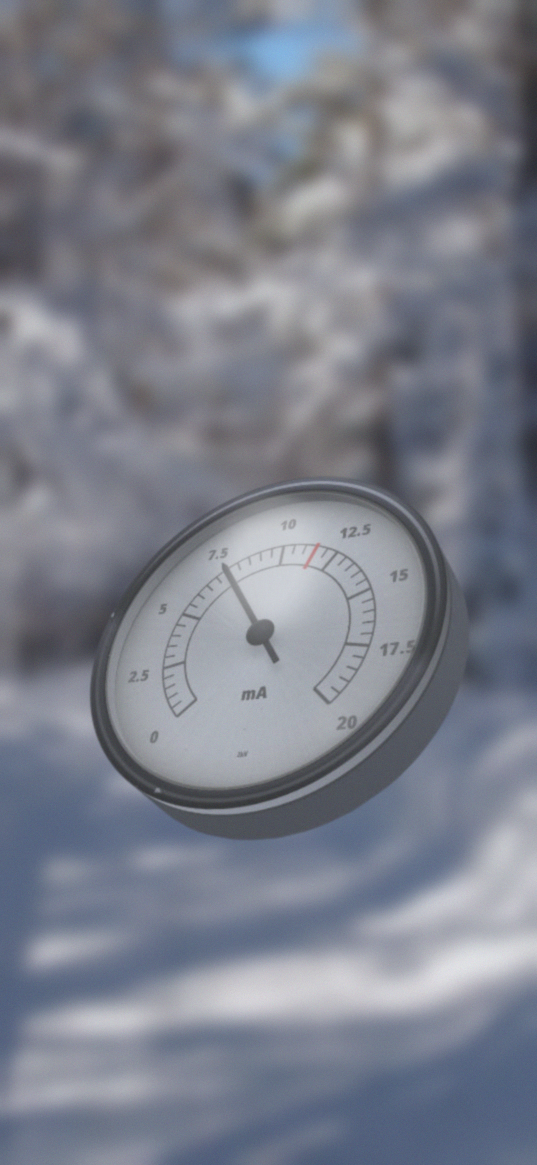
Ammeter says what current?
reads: 7.5 mA
